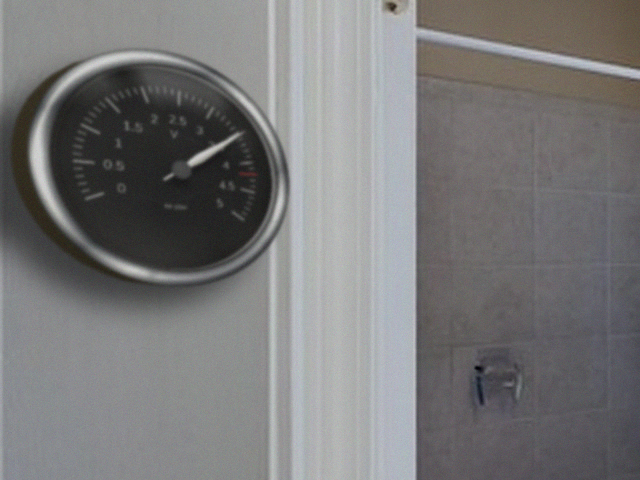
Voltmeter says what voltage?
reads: 3.5 V
